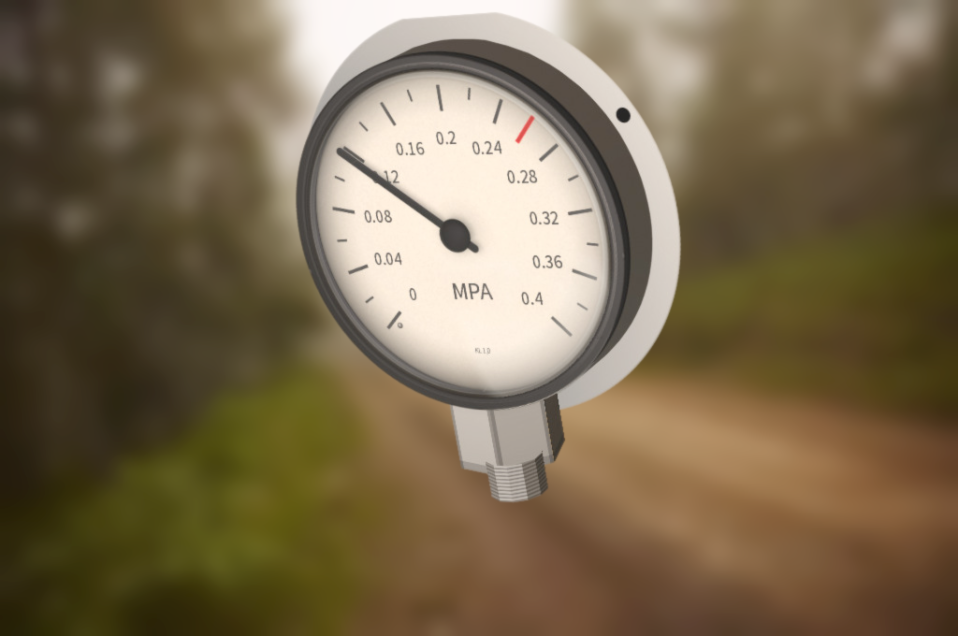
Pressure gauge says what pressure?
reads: 0.12 MPa
